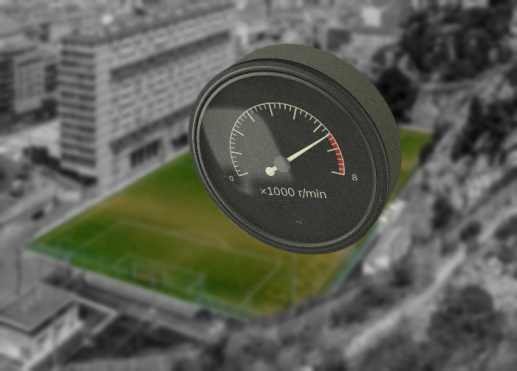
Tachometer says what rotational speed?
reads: 6400 rpm
